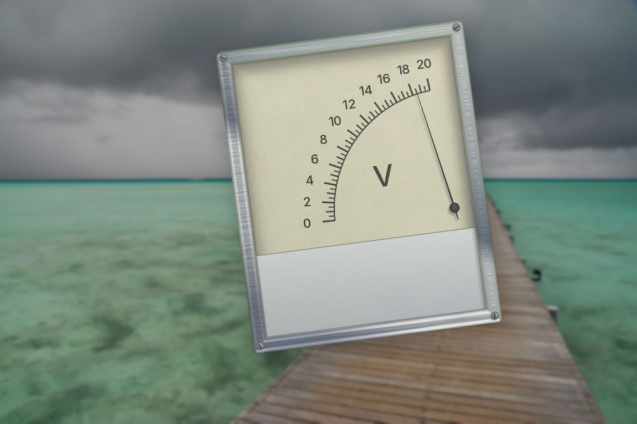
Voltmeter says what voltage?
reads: 18.5 V
